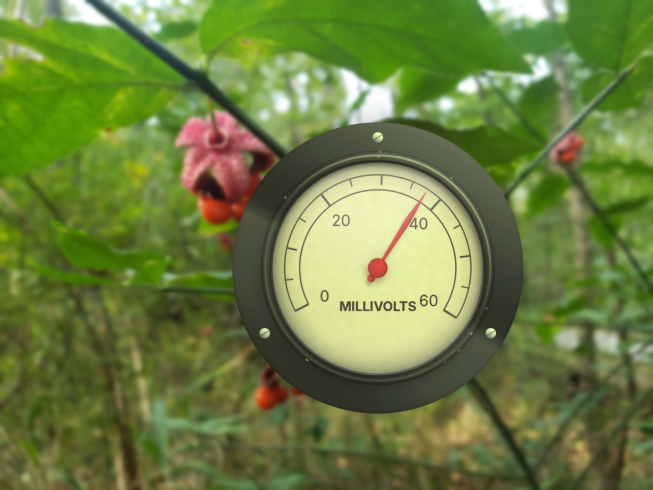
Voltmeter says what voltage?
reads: 37.5 mV
